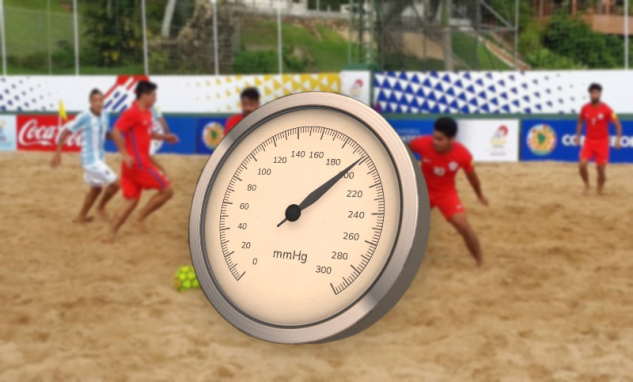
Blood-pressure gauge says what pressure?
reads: 200 mmHg
